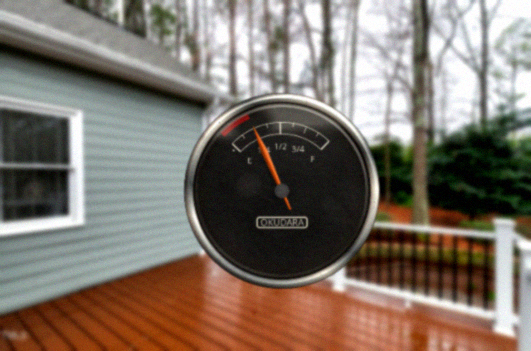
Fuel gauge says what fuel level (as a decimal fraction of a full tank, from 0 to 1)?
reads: 0.25
